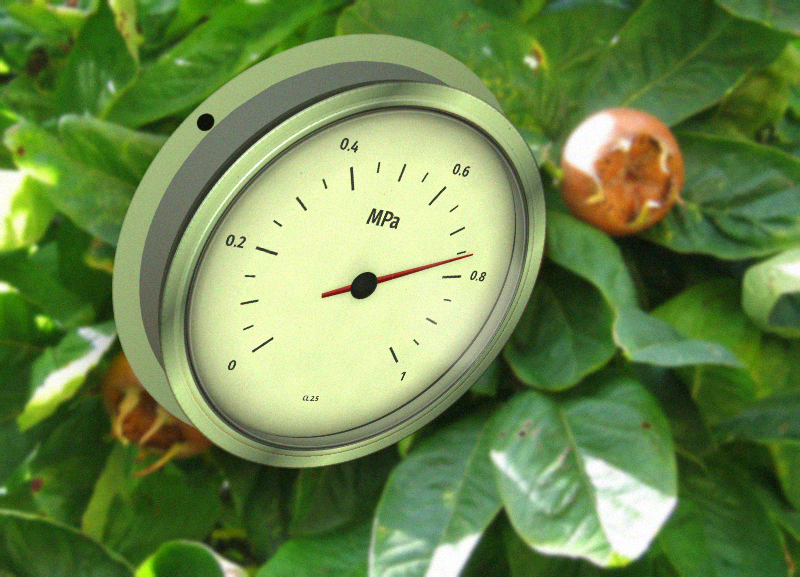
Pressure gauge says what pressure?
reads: 0.75 MPa
